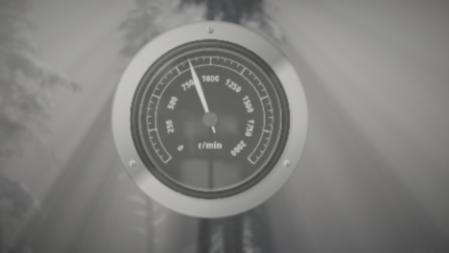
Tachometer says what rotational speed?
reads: 850 rpm
